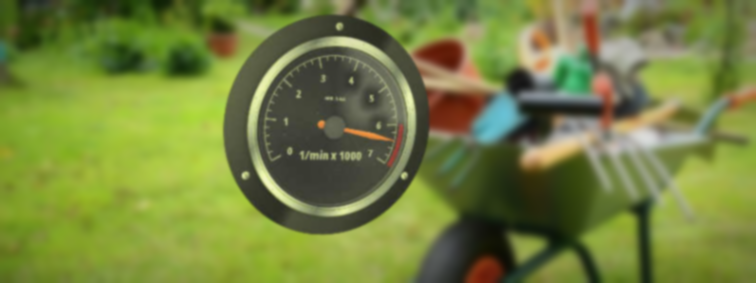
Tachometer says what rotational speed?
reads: 6400 rpm
